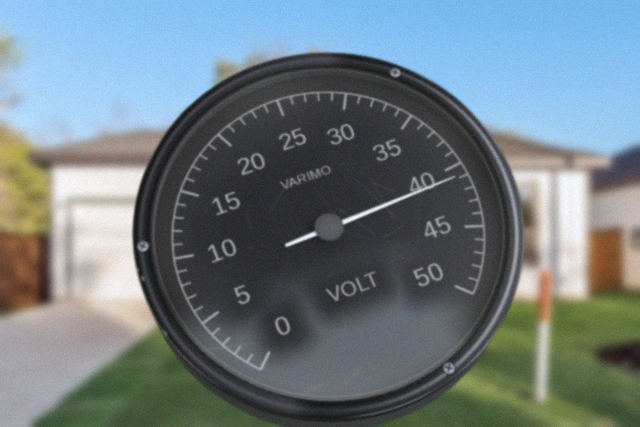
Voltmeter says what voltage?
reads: 41 V
